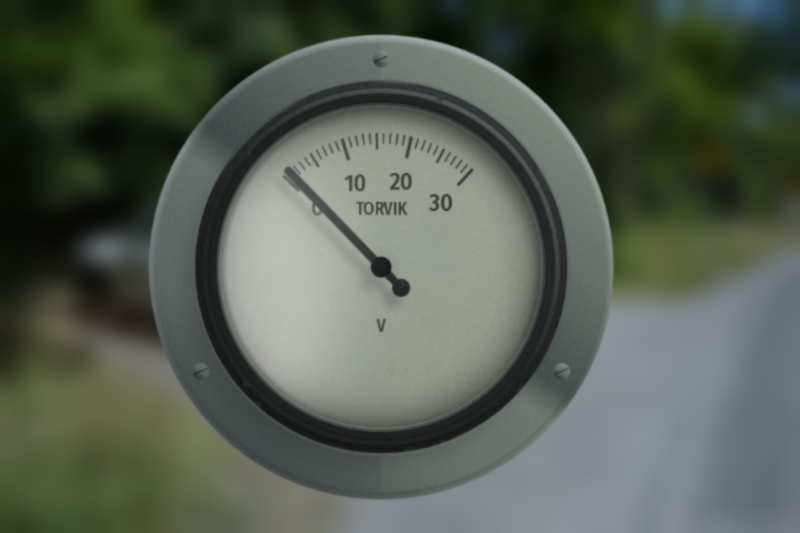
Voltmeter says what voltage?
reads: 1 V
